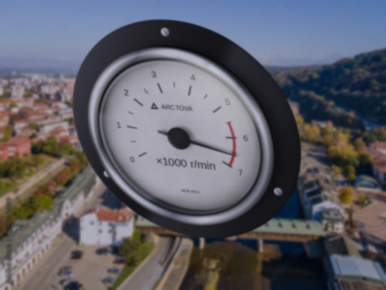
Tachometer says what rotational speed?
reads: 6500 rpm
